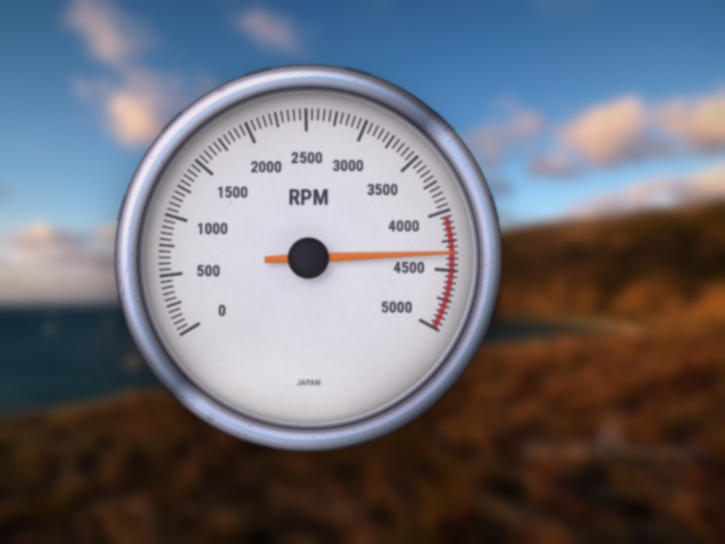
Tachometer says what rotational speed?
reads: 4350 rpm
